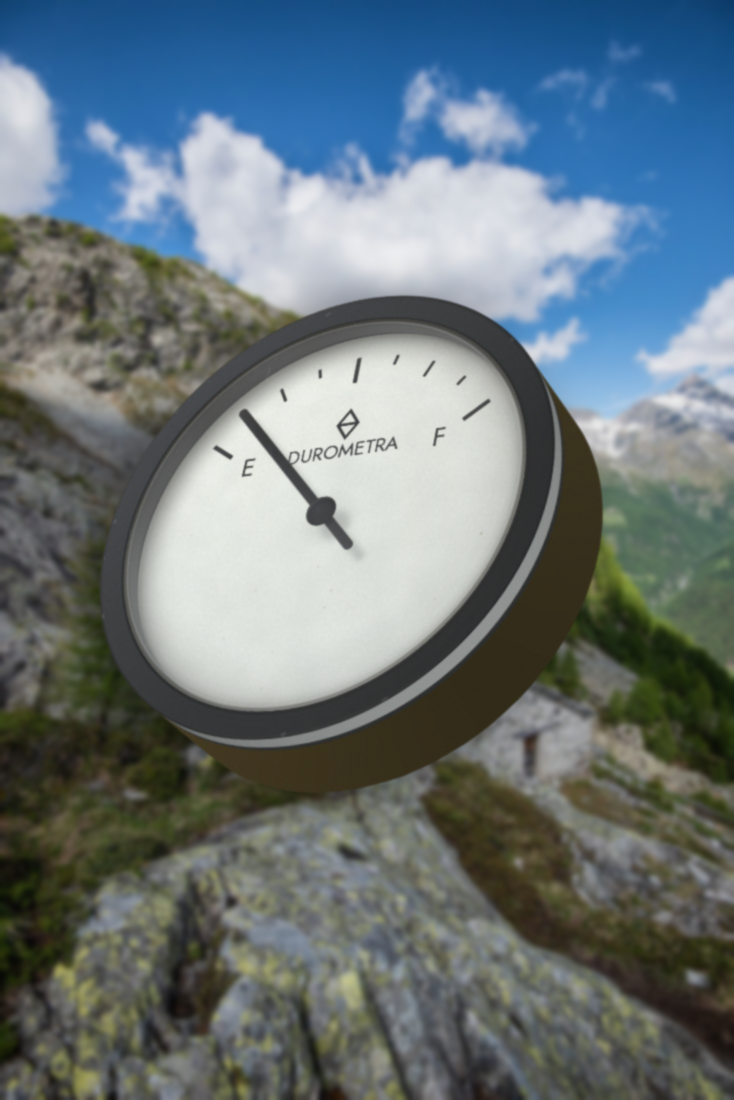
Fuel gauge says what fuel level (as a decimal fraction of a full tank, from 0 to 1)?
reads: 0.125
